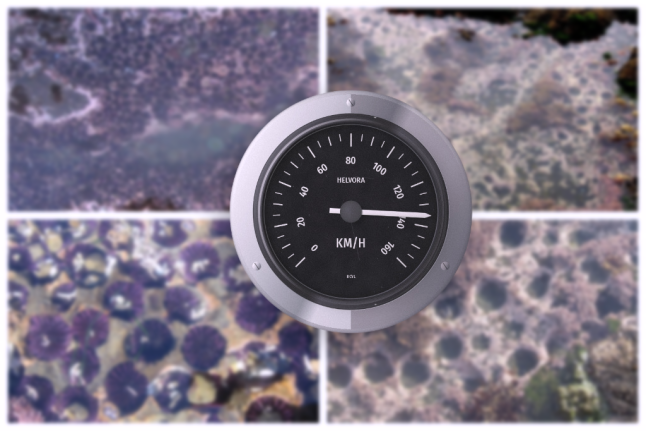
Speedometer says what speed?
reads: 135 km/h
